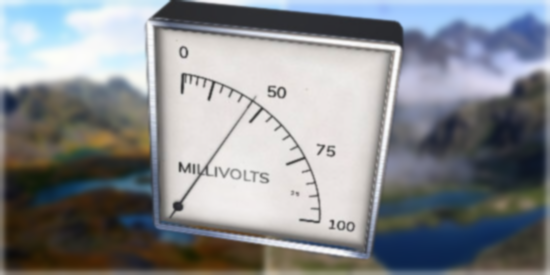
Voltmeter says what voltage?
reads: 45 mV
